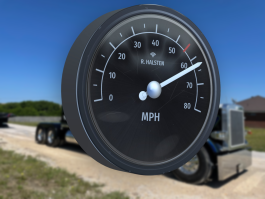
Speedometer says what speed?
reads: 62.5 mph
